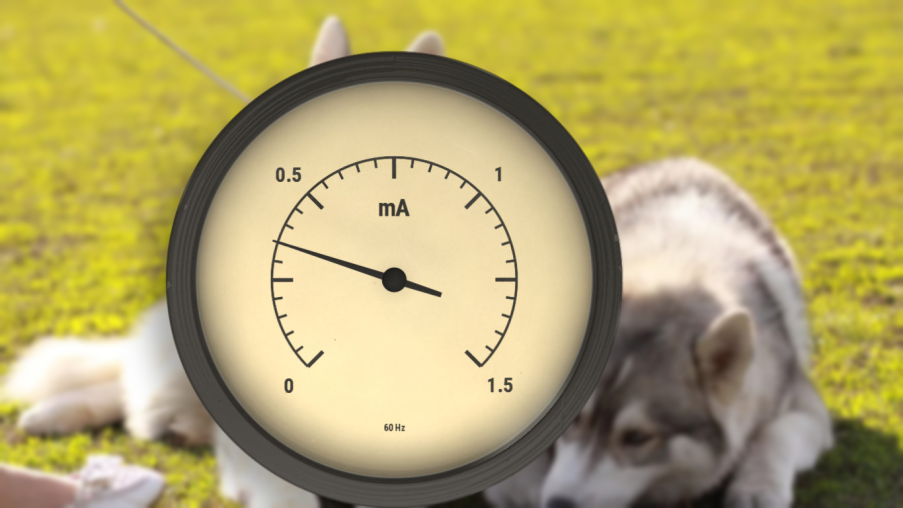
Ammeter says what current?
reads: 0.35 mA
